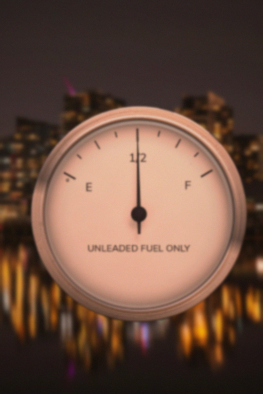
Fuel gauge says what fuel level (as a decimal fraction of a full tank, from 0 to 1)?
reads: 0.5
